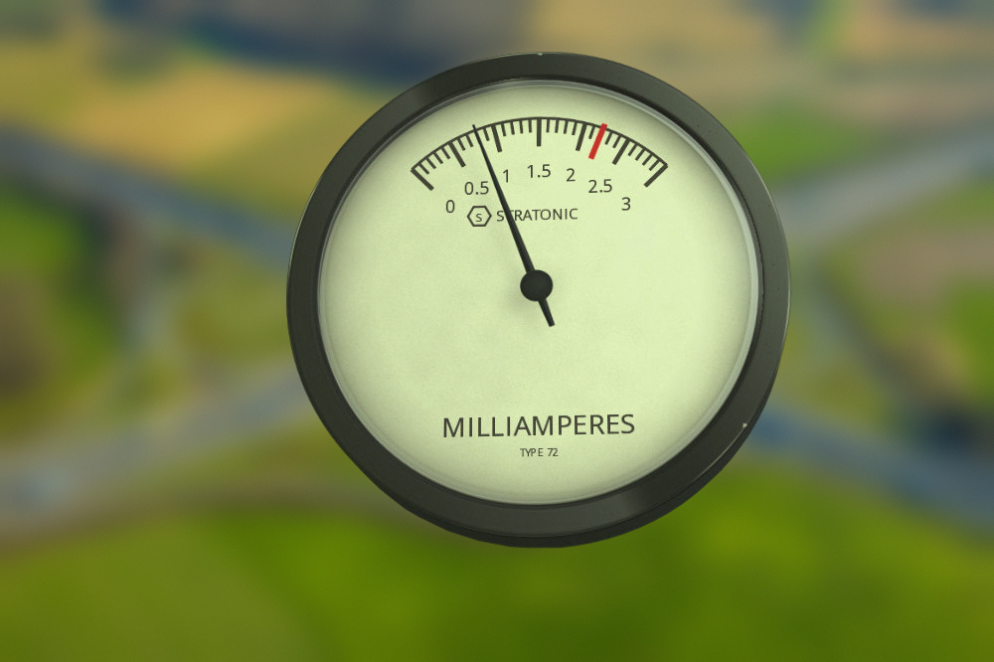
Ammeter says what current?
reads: 0.8 mA
